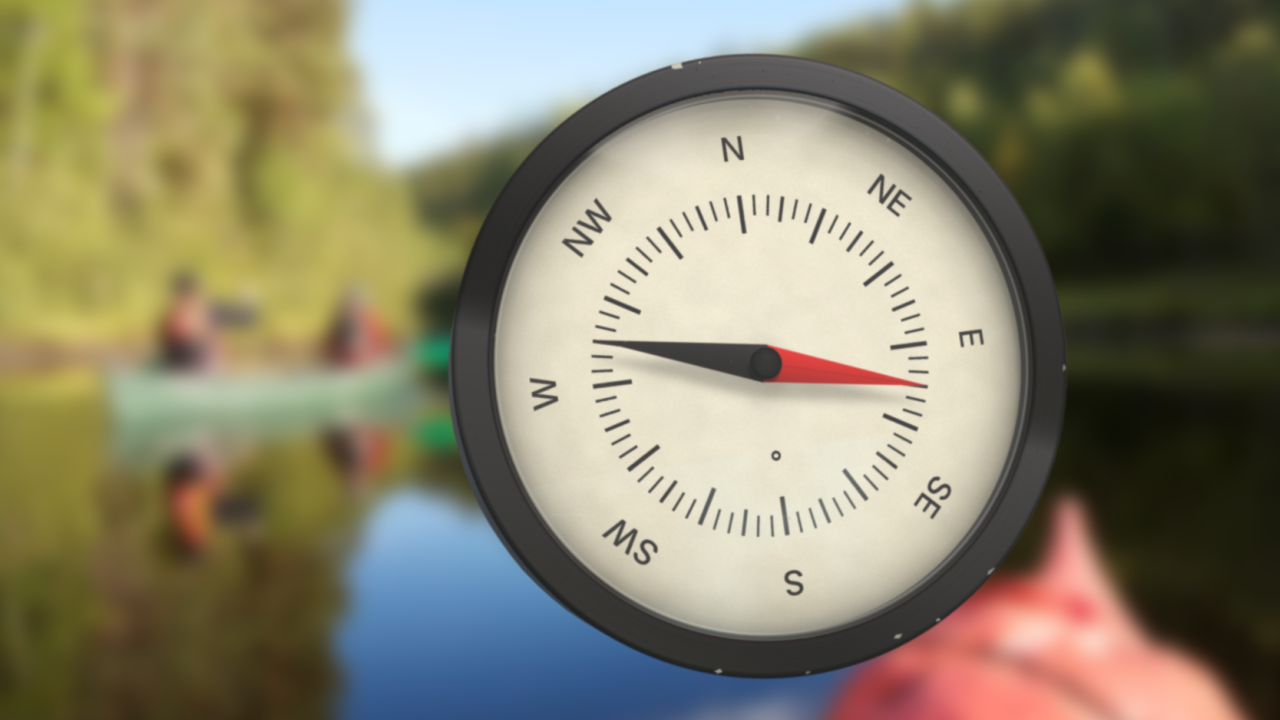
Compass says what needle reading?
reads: 105 °
